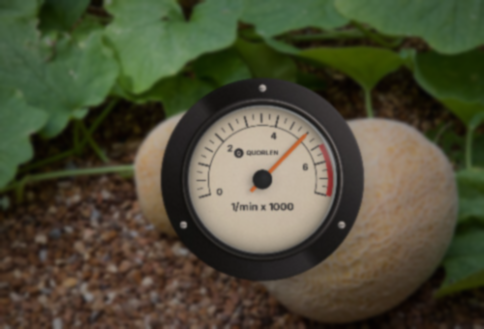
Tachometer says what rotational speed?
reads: 5000 rpm
